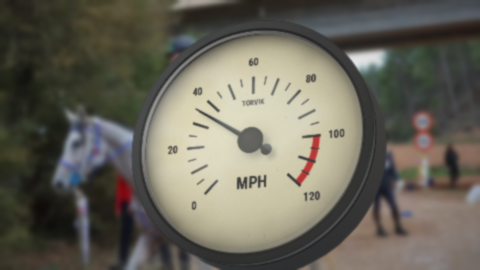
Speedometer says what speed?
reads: 35 mph
